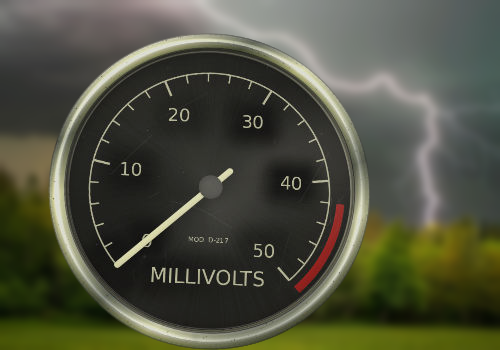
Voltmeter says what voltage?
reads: 0 mV
